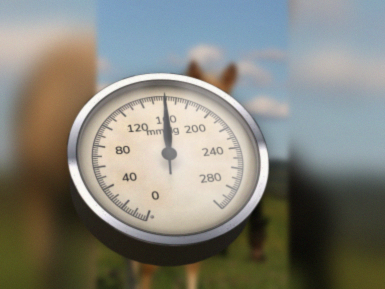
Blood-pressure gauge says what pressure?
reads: 160 mmHg
